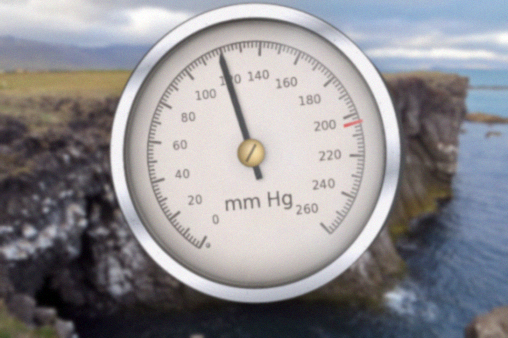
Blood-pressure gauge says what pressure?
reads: 120 mmHg
